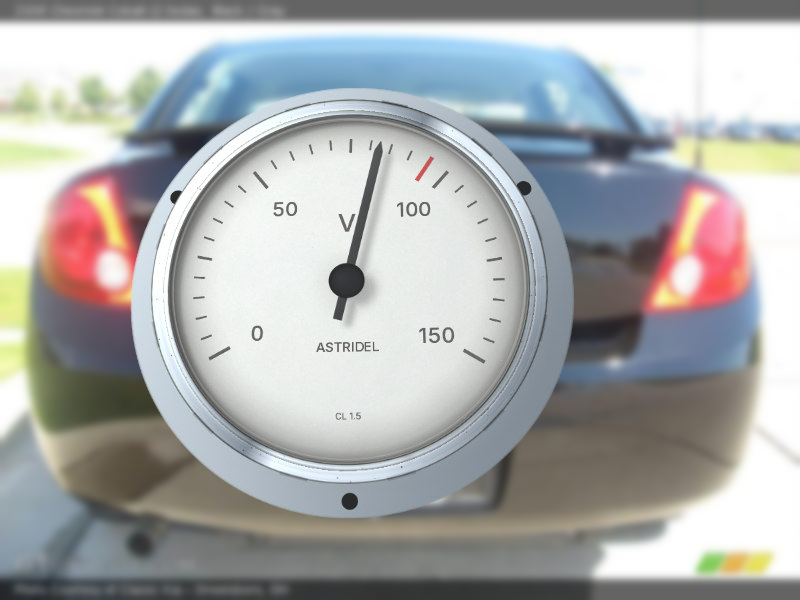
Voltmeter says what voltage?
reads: 82.5 V
